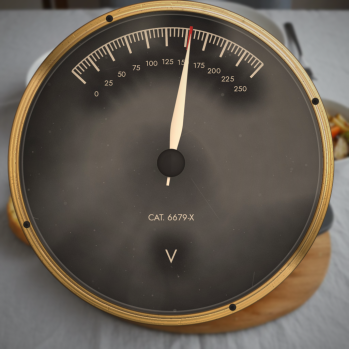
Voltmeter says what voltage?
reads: 155 V
